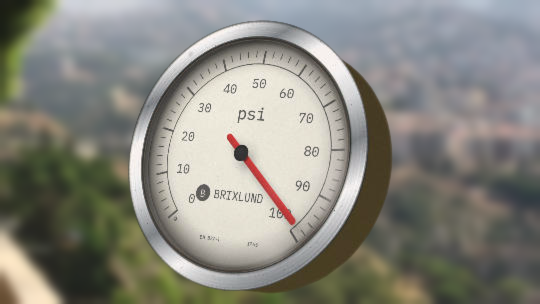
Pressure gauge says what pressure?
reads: 98 psi
